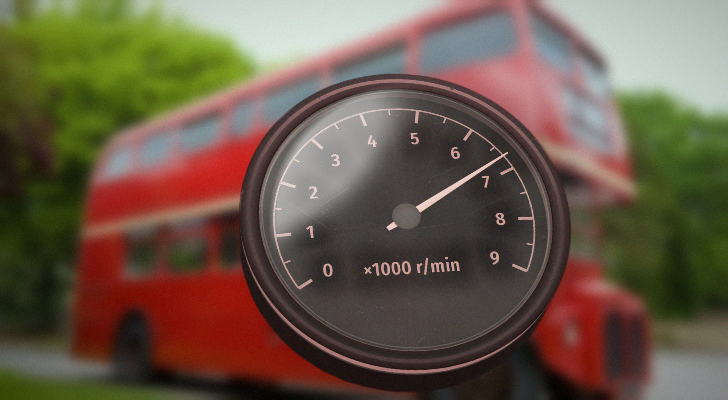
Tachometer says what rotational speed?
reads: 6750 rpm
